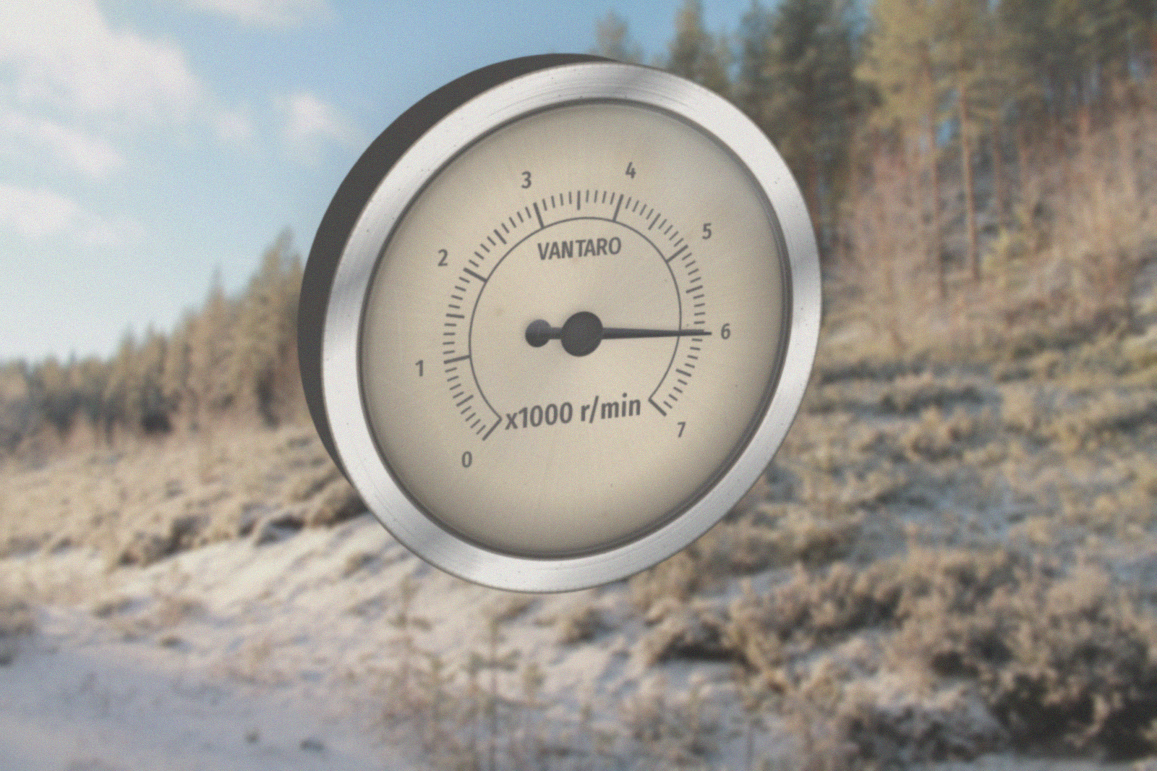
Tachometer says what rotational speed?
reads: 6000 rpm
